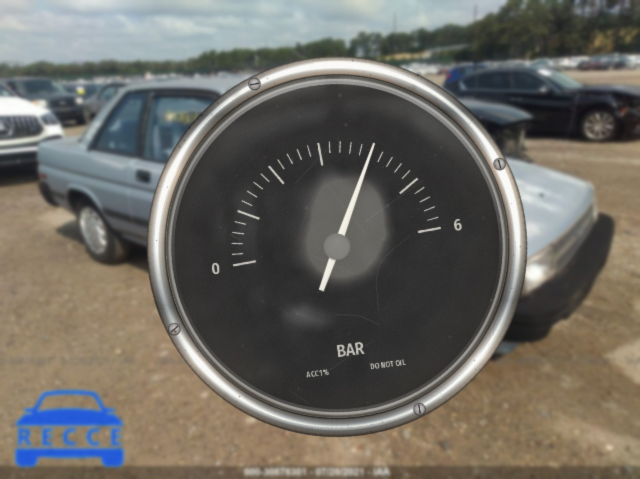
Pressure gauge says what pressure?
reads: 4 bar
